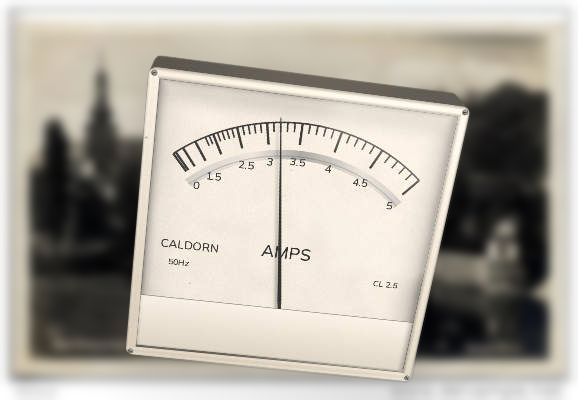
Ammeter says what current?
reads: 3.2 A
